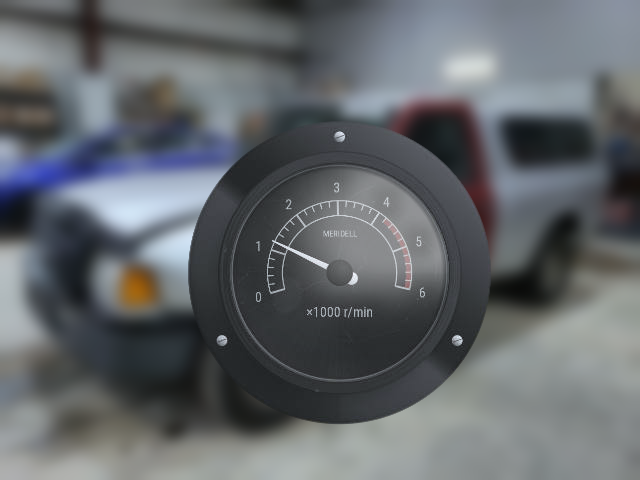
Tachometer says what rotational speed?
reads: 1200 rpm
